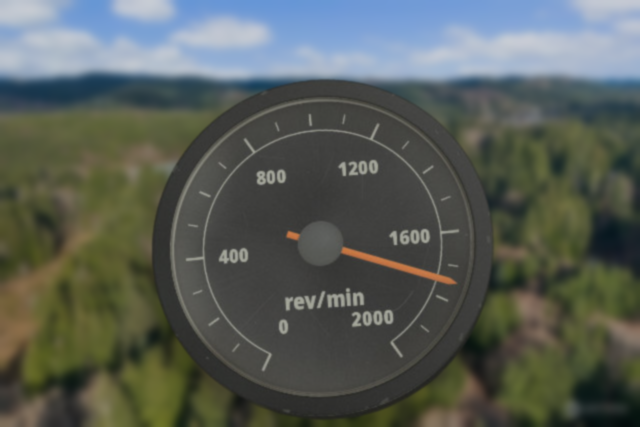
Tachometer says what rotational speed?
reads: 1750 rpm
